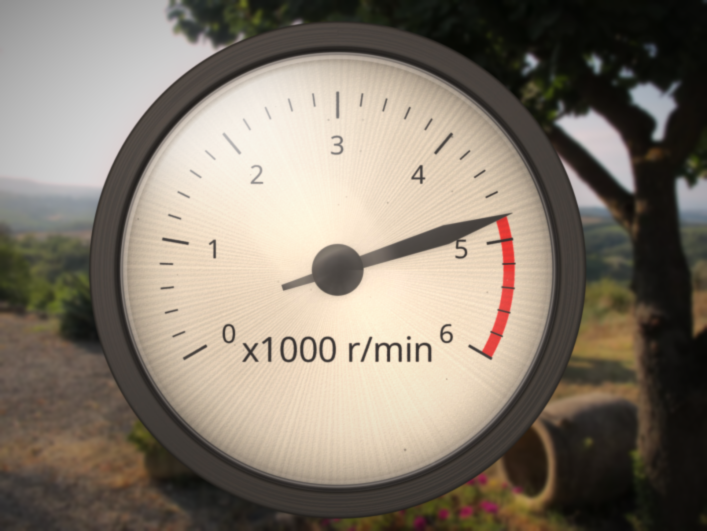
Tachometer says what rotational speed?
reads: 4800 rpm
